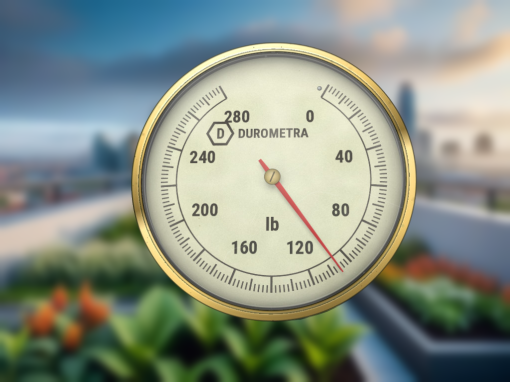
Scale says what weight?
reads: 106 lb
